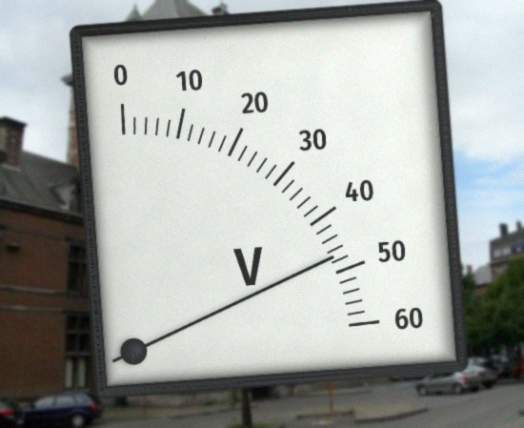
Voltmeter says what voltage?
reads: 47 V
